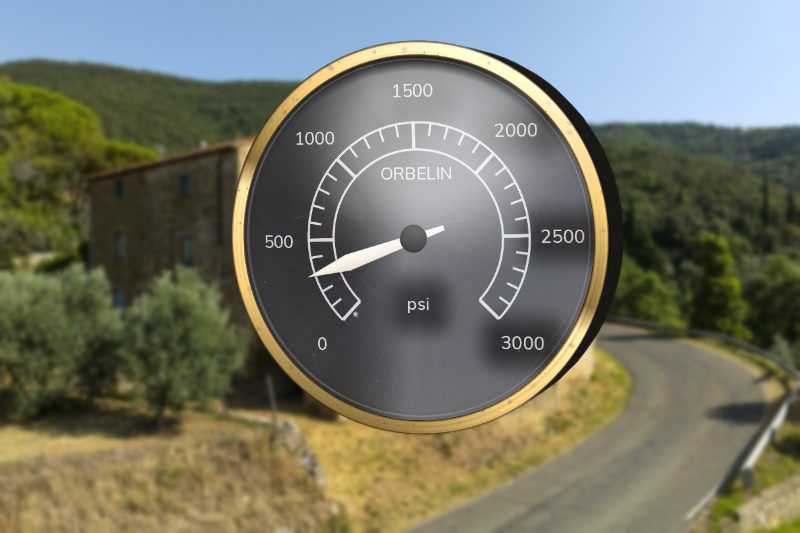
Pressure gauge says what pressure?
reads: 300 psi
